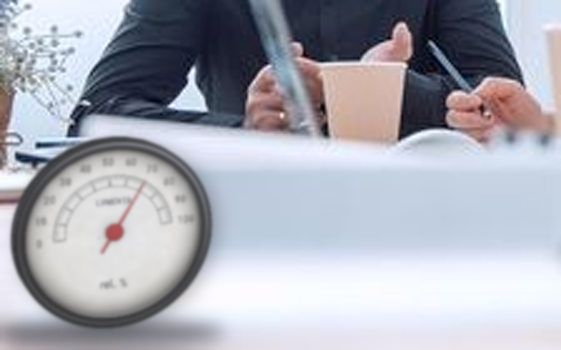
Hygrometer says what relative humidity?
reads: 70 %
